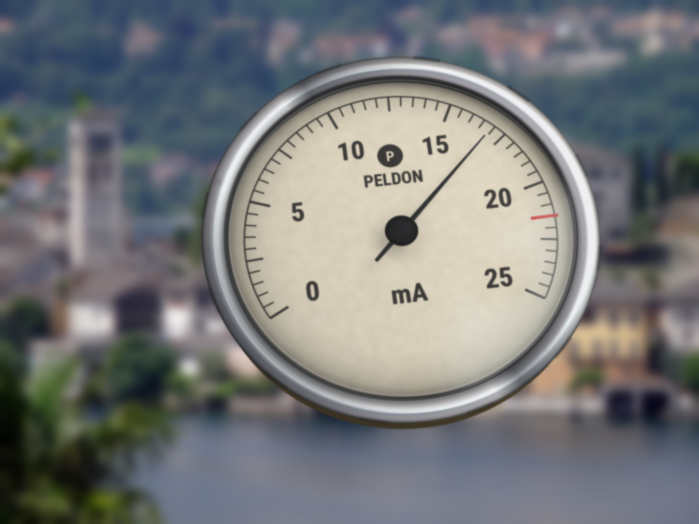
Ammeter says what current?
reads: 17 mA
